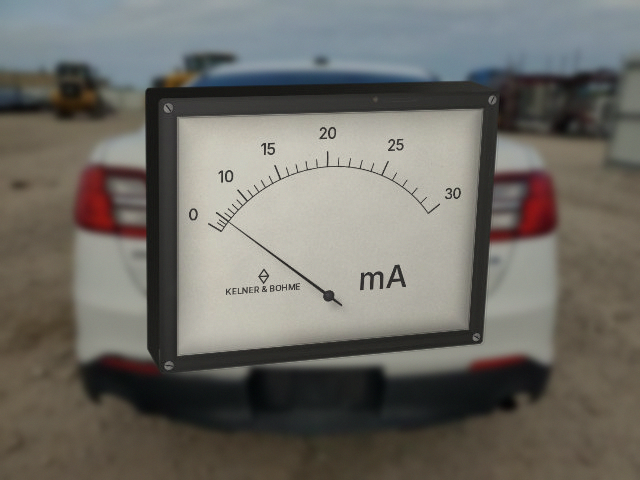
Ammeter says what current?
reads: 5 mA
